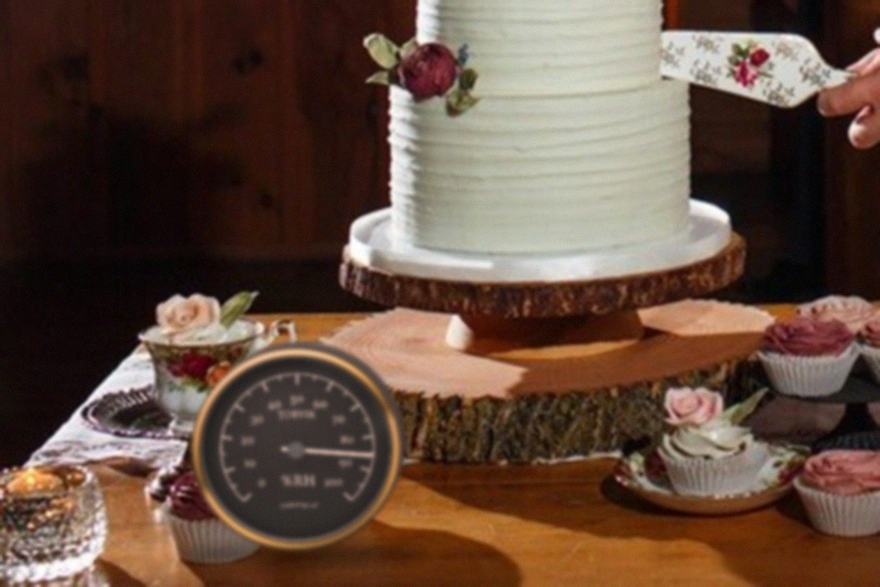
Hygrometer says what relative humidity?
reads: 85 %
